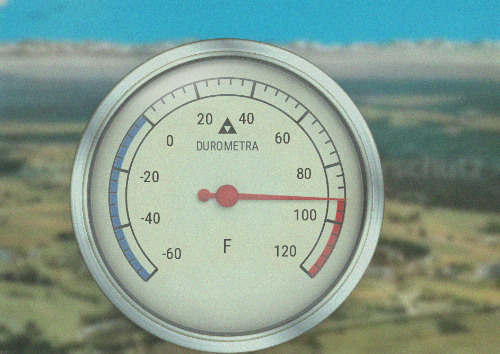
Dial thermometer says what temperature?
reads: 92 °F
